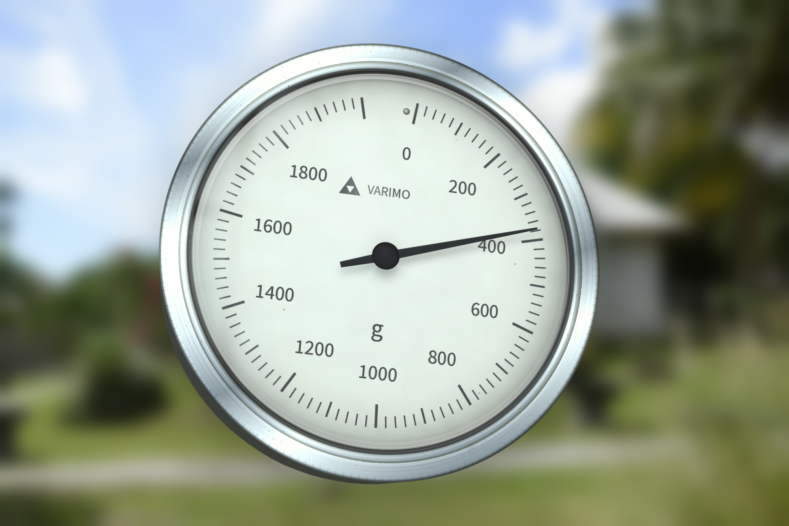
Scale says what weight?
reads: 380 g
